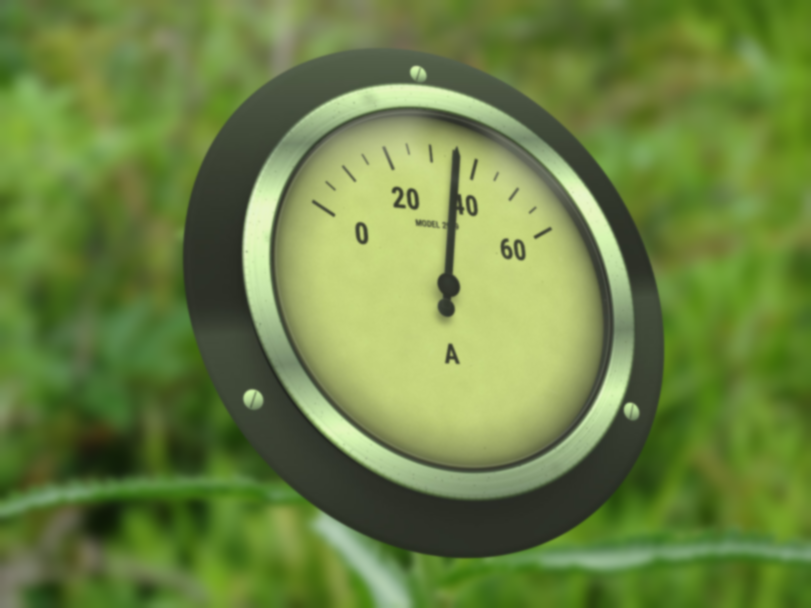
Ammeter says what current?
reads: 35 A
